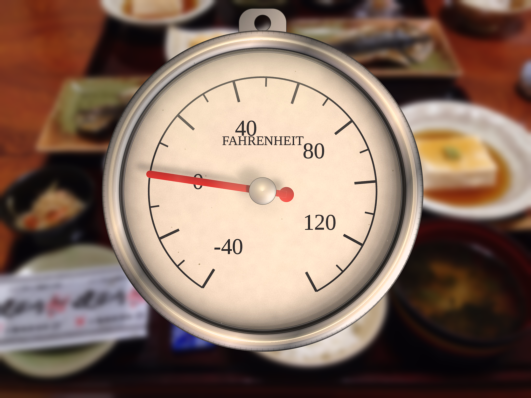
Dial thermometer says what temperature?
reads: 0 °F
